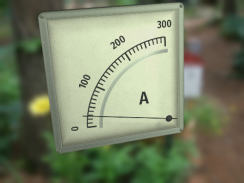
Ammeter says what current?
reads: 30 A
